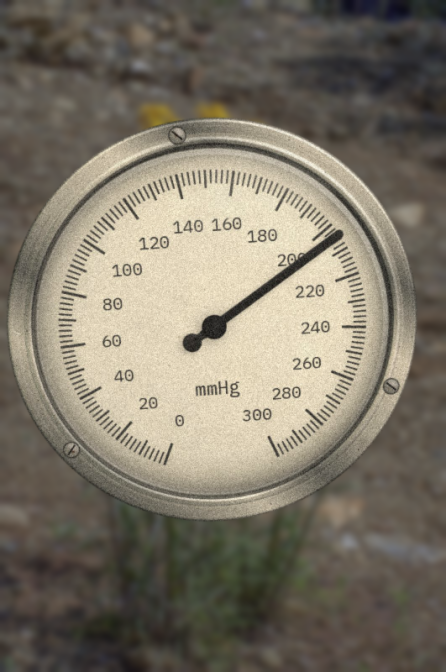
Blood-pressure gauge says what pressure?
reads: 204 mmHg
